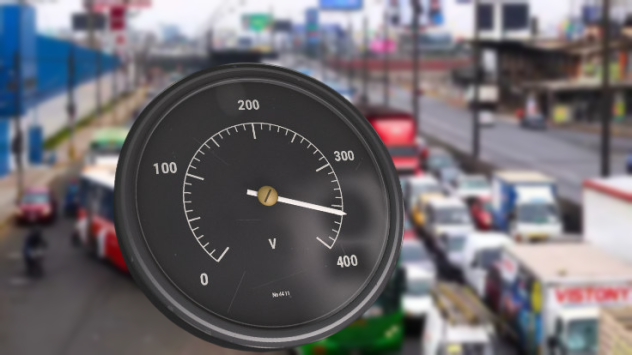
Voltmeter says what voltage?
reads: 360 V
